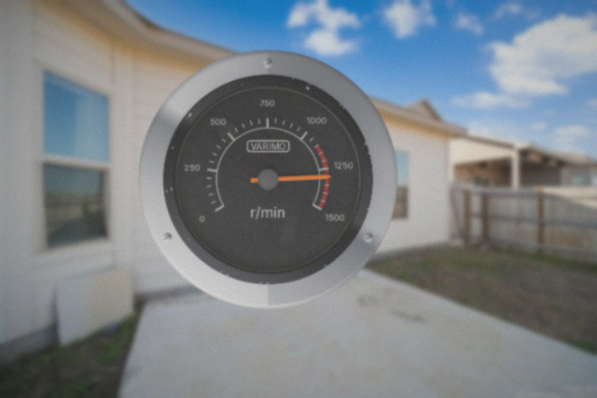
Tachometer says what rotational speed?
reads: 1300 rpm
